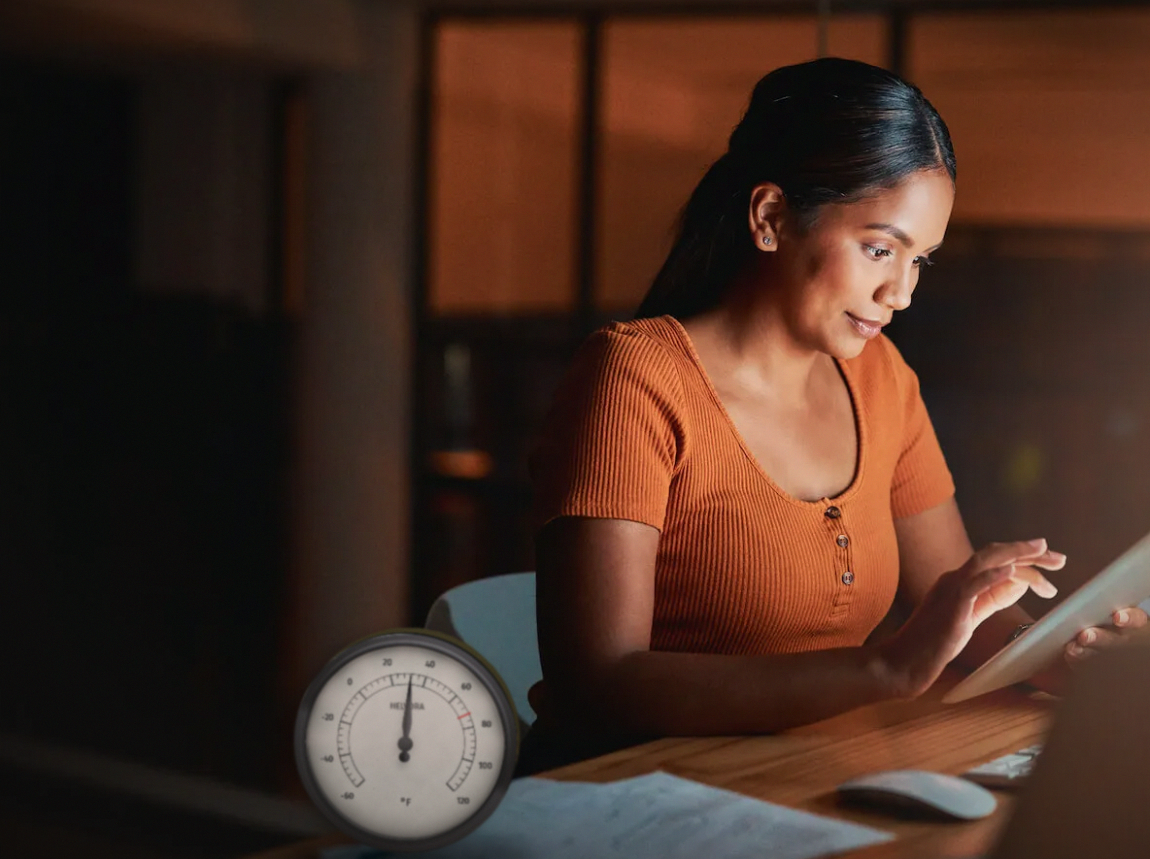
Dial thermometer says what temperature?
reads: 32 °F
